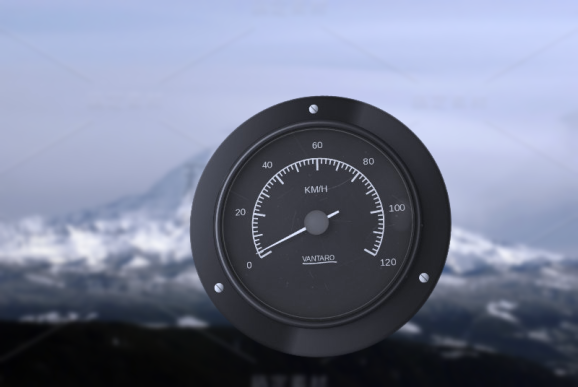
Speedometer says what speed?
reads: 2 km/h
